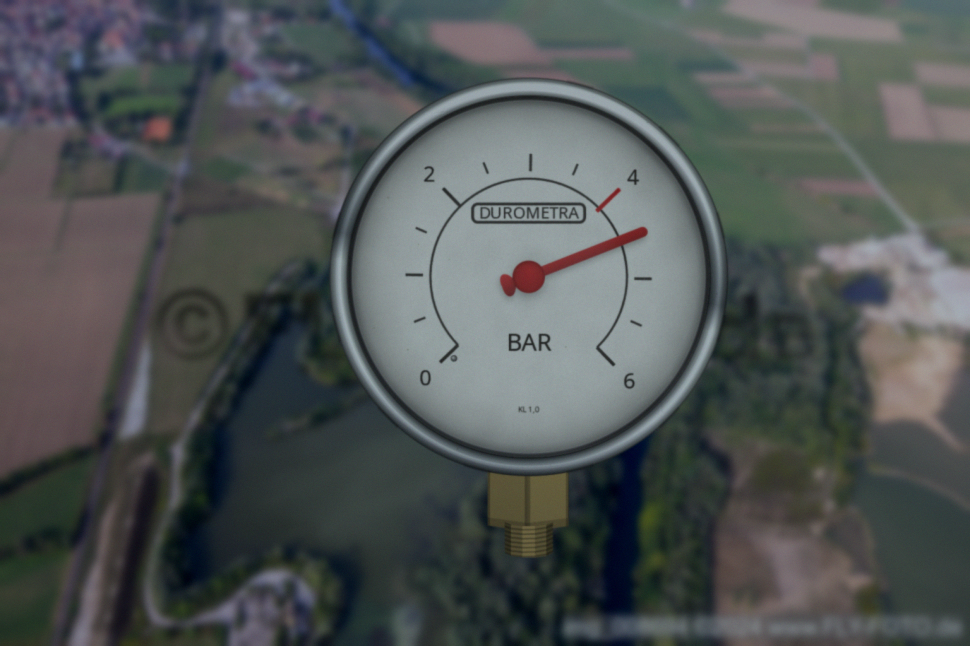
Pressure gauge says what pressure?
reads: 4.5 bar
